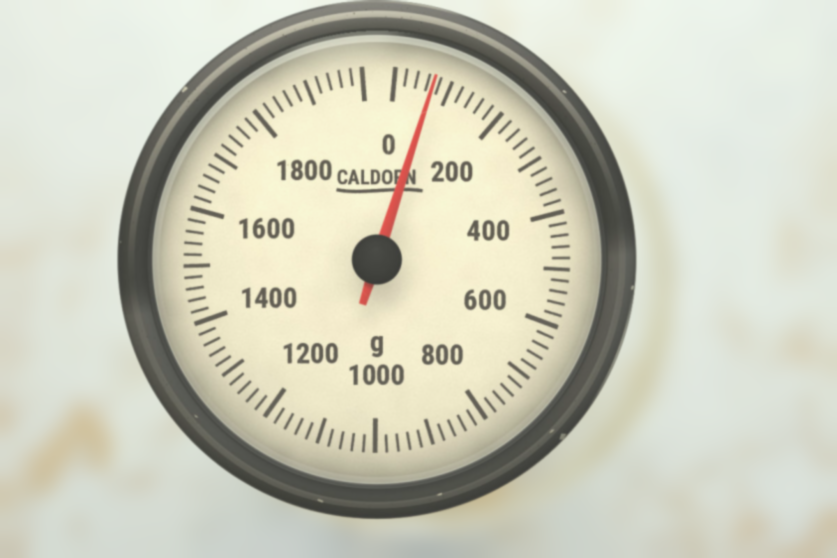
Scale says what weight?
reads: 70 g
